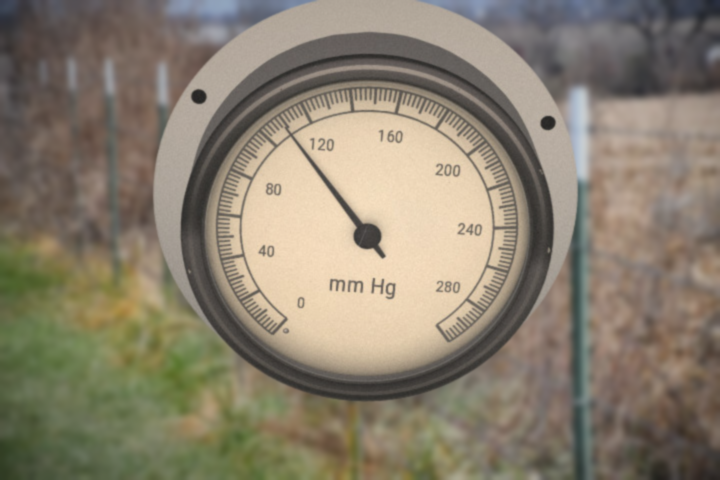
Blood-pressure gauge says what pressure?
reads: 110 mmHg
